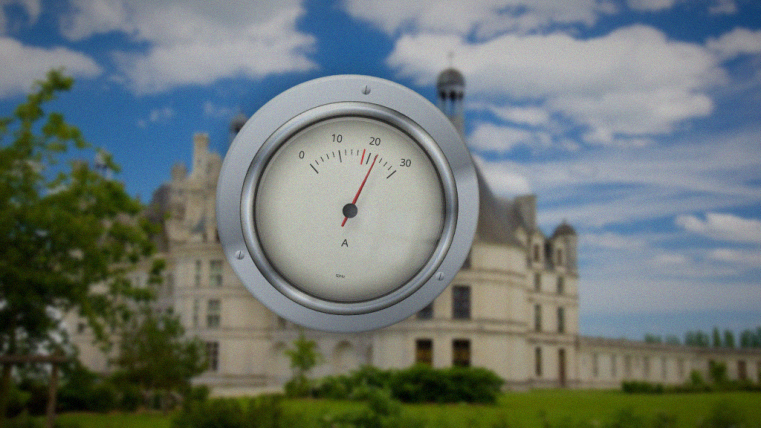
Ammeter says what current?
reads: 22 A
